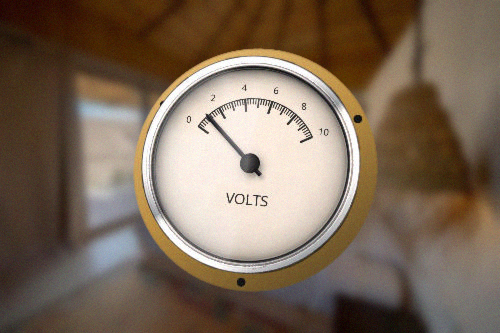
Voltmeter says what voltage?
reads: 1 V
